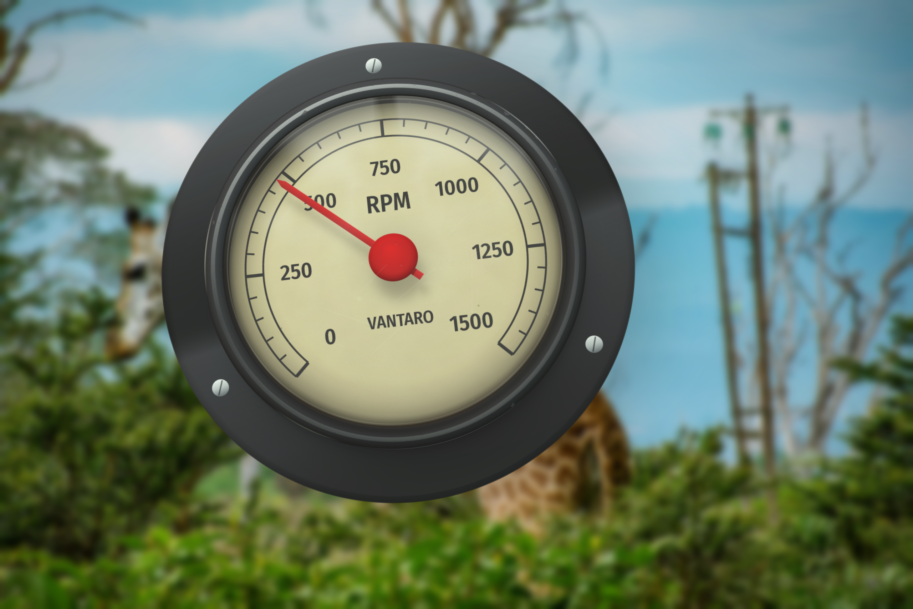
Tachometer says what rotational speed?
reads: 475 rpm
